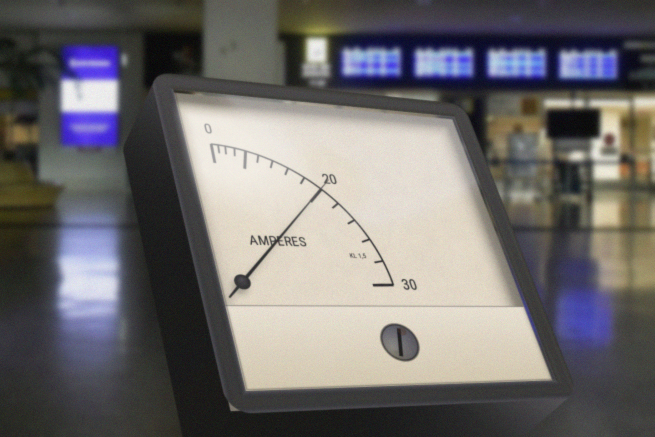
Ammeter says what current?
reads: 20 A
